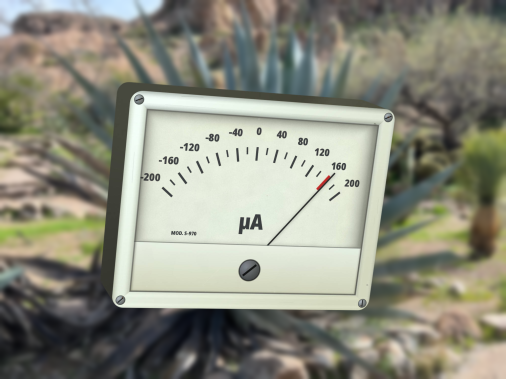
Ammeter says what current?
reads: 160 µA
